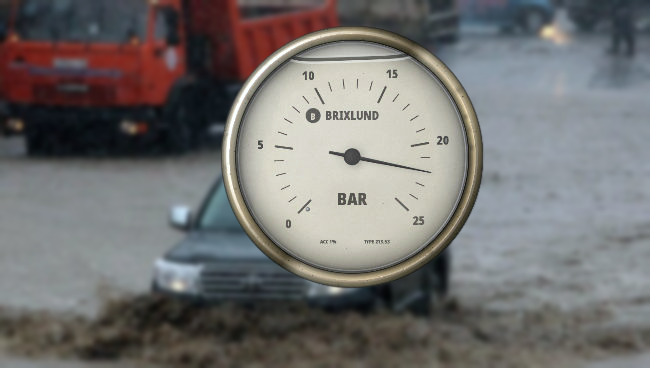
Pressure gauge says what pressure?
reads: 22 bar
